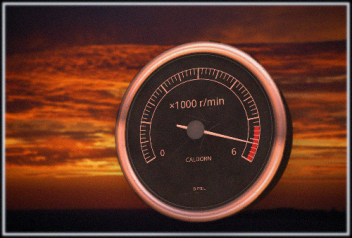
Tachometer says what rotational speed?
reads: 5600 rpm
